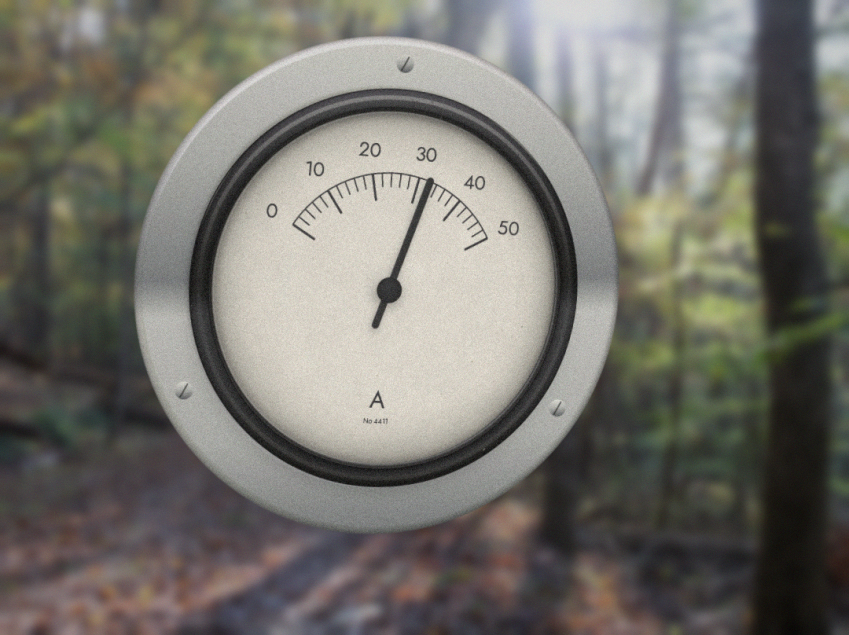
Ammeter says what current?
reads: 32 A
